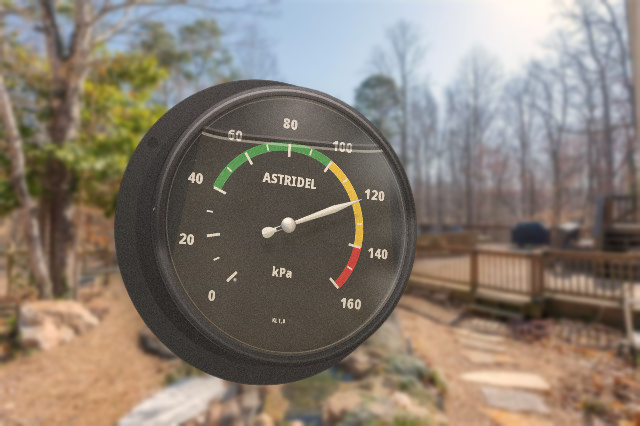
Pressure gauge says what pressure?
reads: 120 kPa
